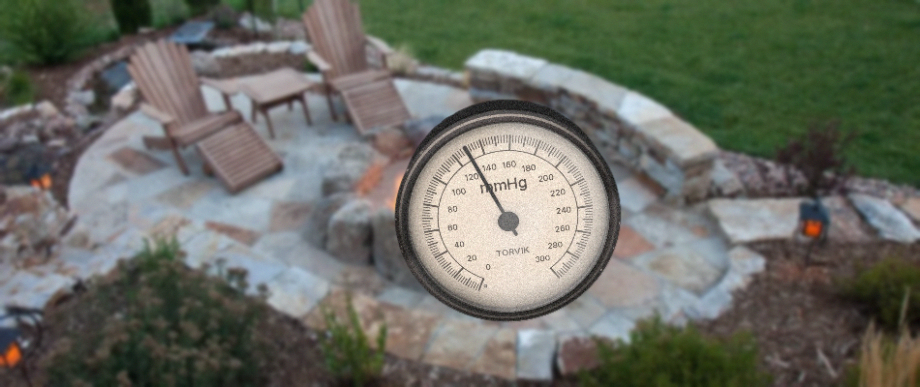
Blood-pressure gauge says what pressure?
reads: 130 mmHg
